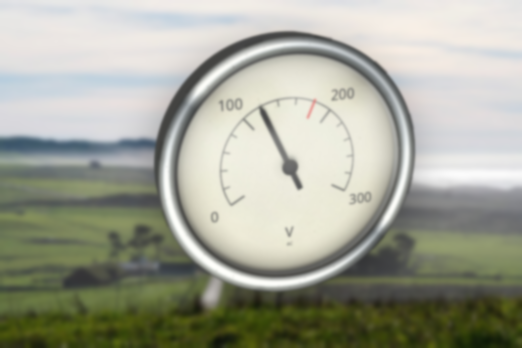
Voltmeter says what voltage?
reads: 120 V
